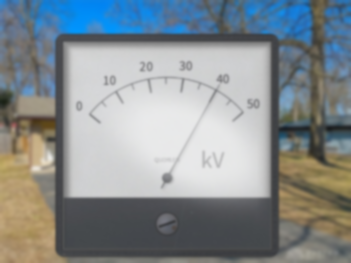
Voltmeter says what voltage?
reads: 40 kV
